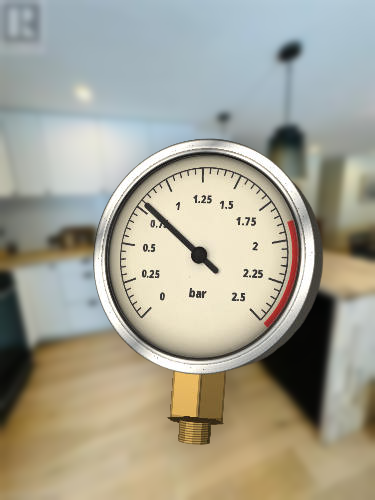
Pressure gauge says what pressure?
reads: 0.8 bar
